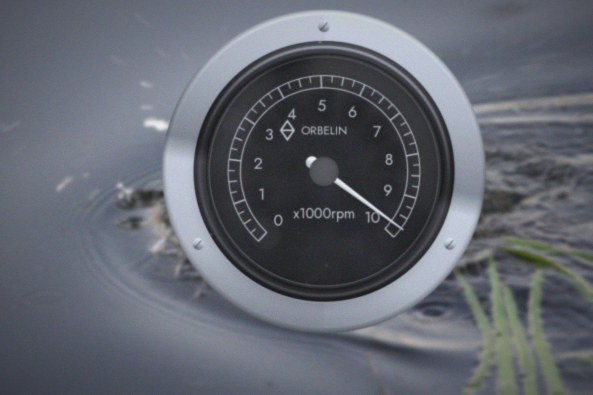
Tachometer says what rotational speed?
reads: 9750 rpm
